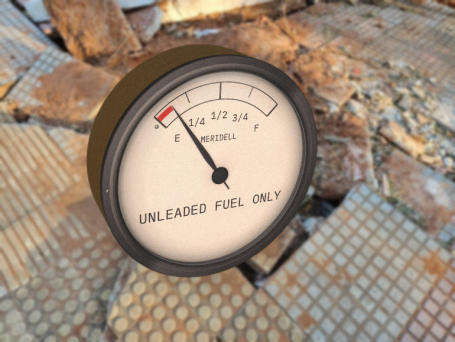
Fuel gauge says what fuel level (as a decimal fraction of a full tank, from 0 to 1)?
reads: 0.125
